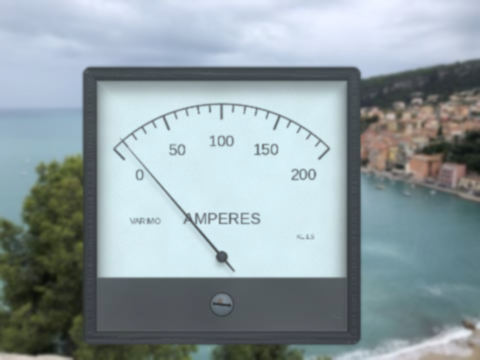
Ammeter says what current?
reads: 10 A
